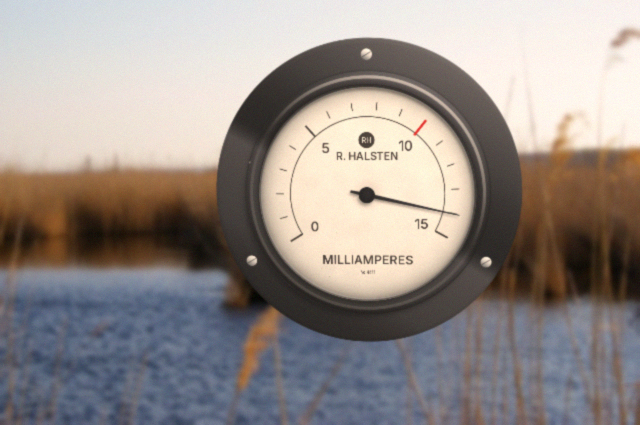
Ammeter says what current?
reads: 14 mA
